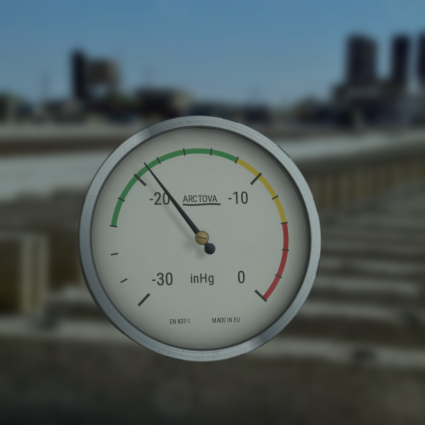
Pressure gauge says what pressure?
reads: -19 inHg
